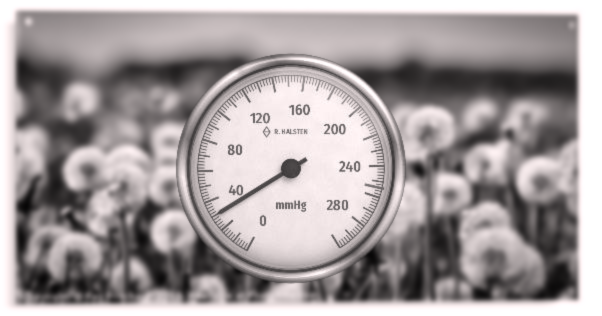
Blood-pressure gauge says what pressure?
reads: 30 mmHg
